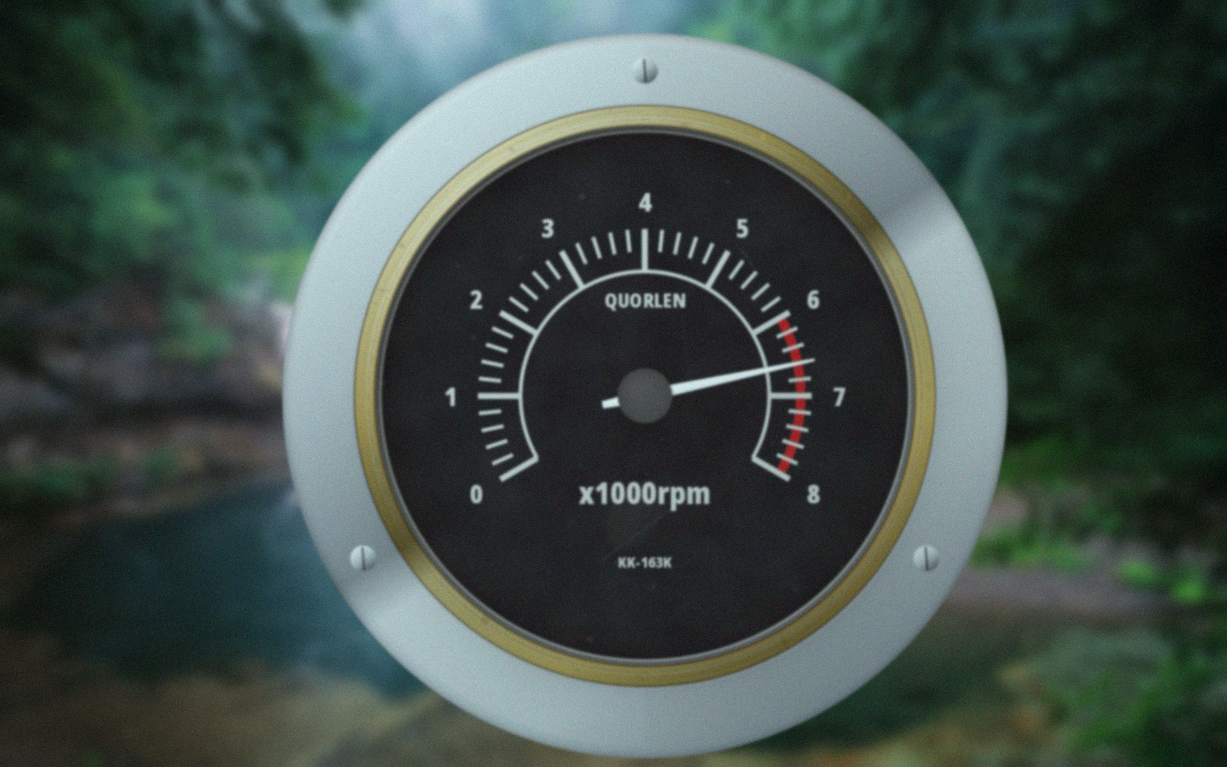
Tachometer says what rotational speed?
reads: 6600 rpm
